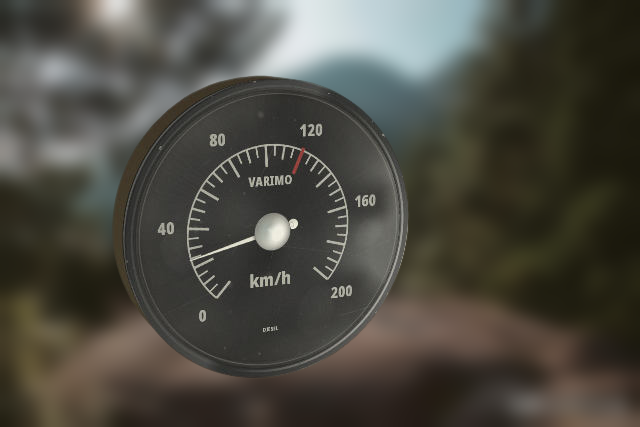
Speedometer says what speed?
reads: 25 km/h
